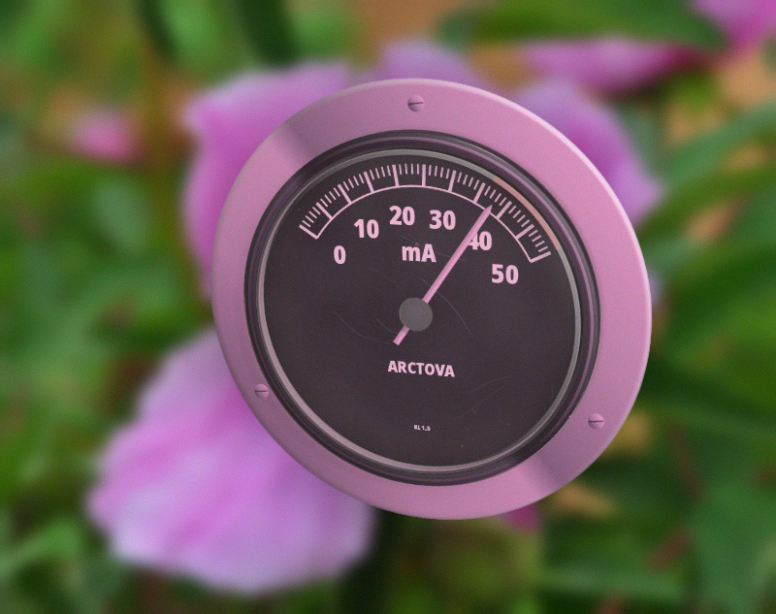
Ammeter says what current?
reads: 38 mA
